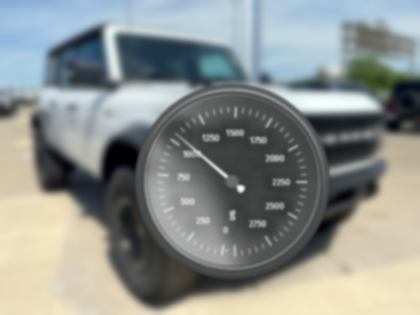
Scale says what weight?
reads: 1050 g
